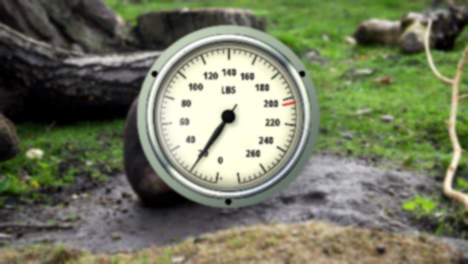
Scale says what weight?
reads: 20 lb
